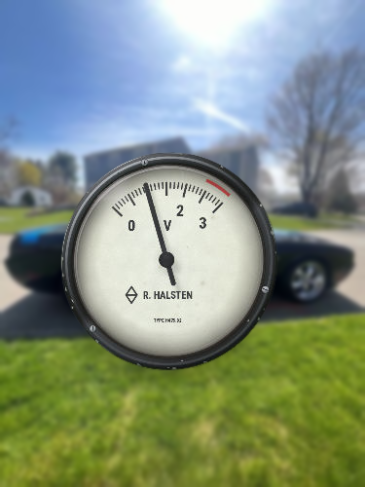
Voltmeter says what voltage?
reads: 1 V
